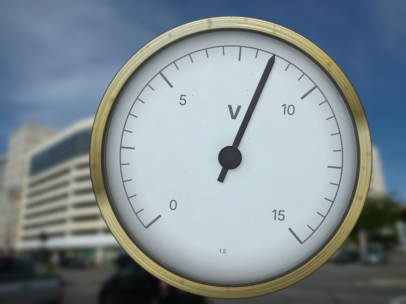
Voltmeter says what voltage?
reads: 8.5 V
